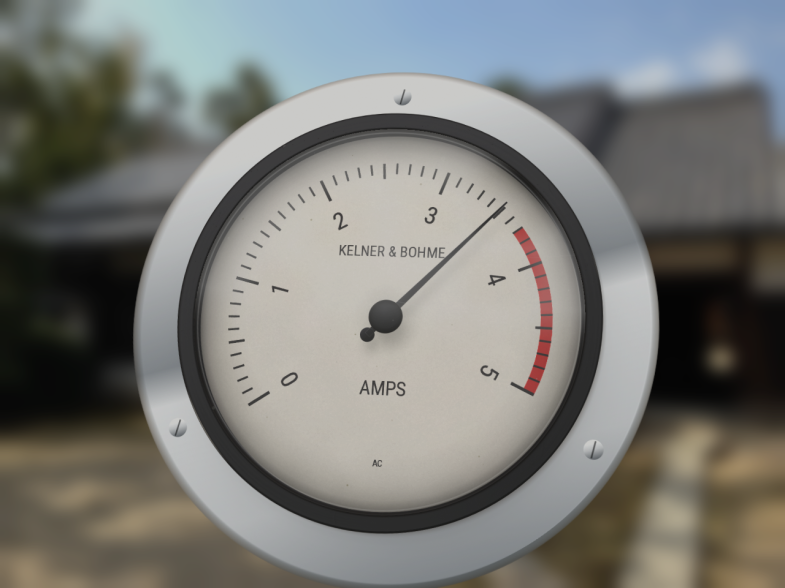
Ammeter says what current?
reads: 3.5 A
